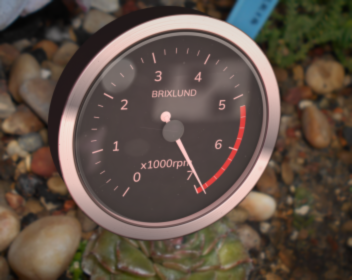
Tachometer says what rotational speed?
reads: 6900 rpm
